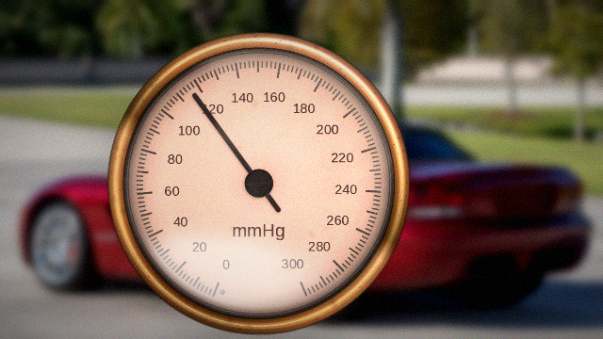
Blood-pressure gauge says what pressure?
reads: 116 mmHg
